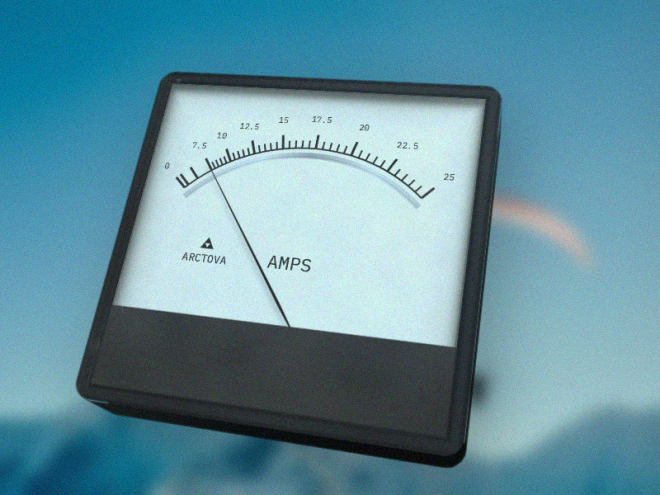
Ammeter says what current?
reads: 7.5 A
